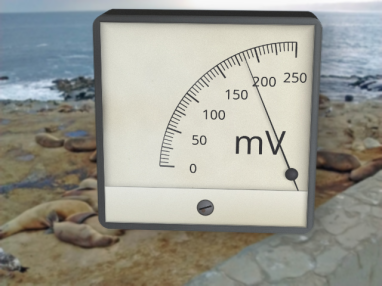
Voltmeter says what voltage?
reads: 185 mV
